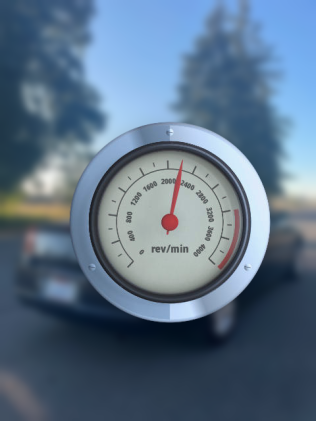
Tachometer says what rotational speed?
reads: 2200 rpm
